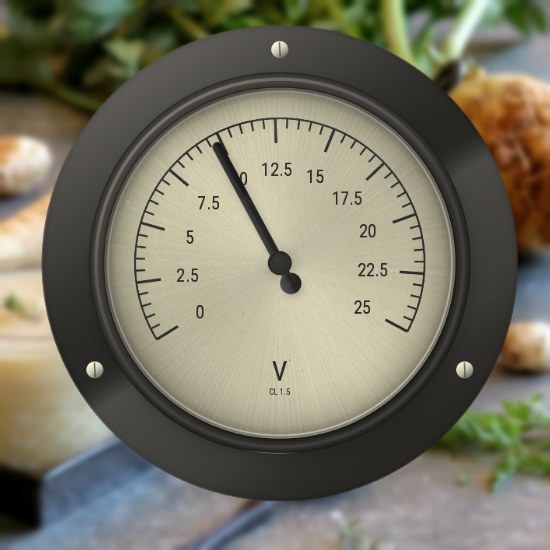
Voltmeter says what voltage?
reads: 9.75 V
